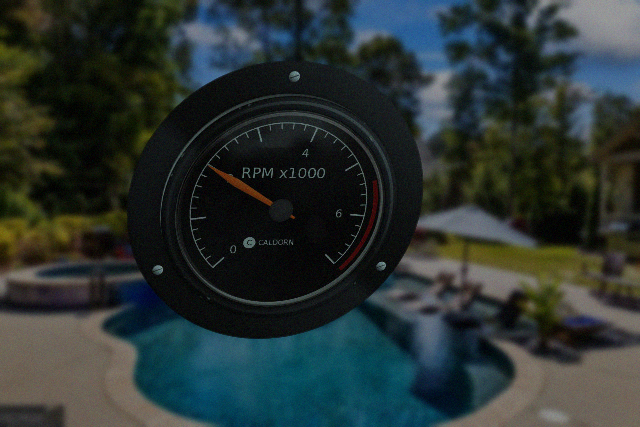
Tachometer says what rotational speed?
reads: 2000 rpm
